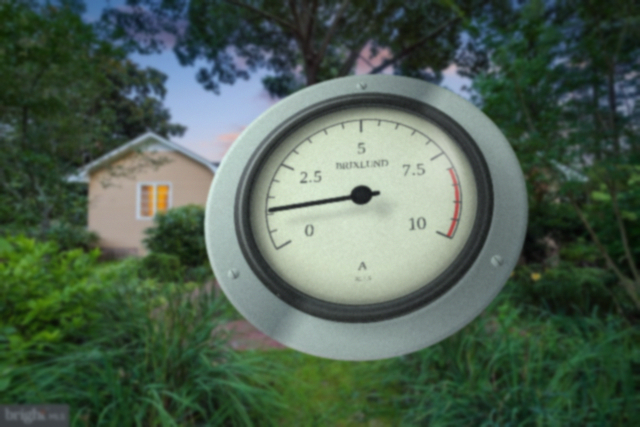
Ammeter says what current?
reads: 1 A
